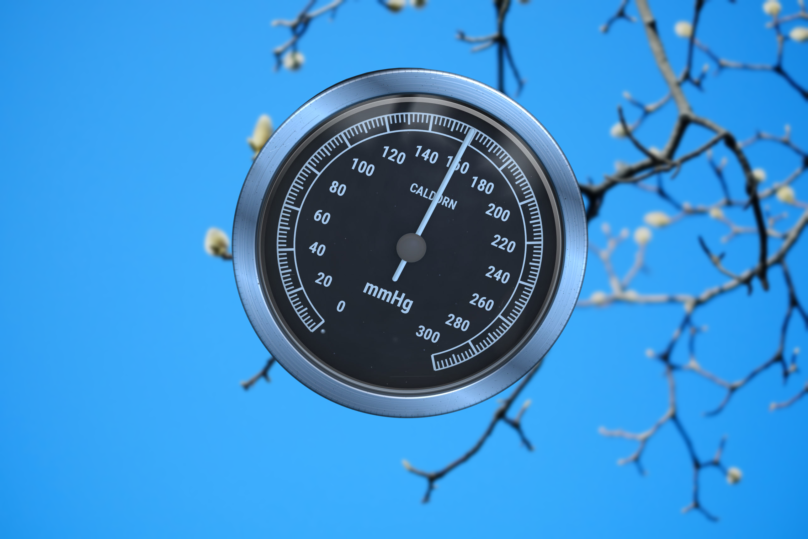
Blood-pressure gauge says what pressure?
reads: 158 mmHg
